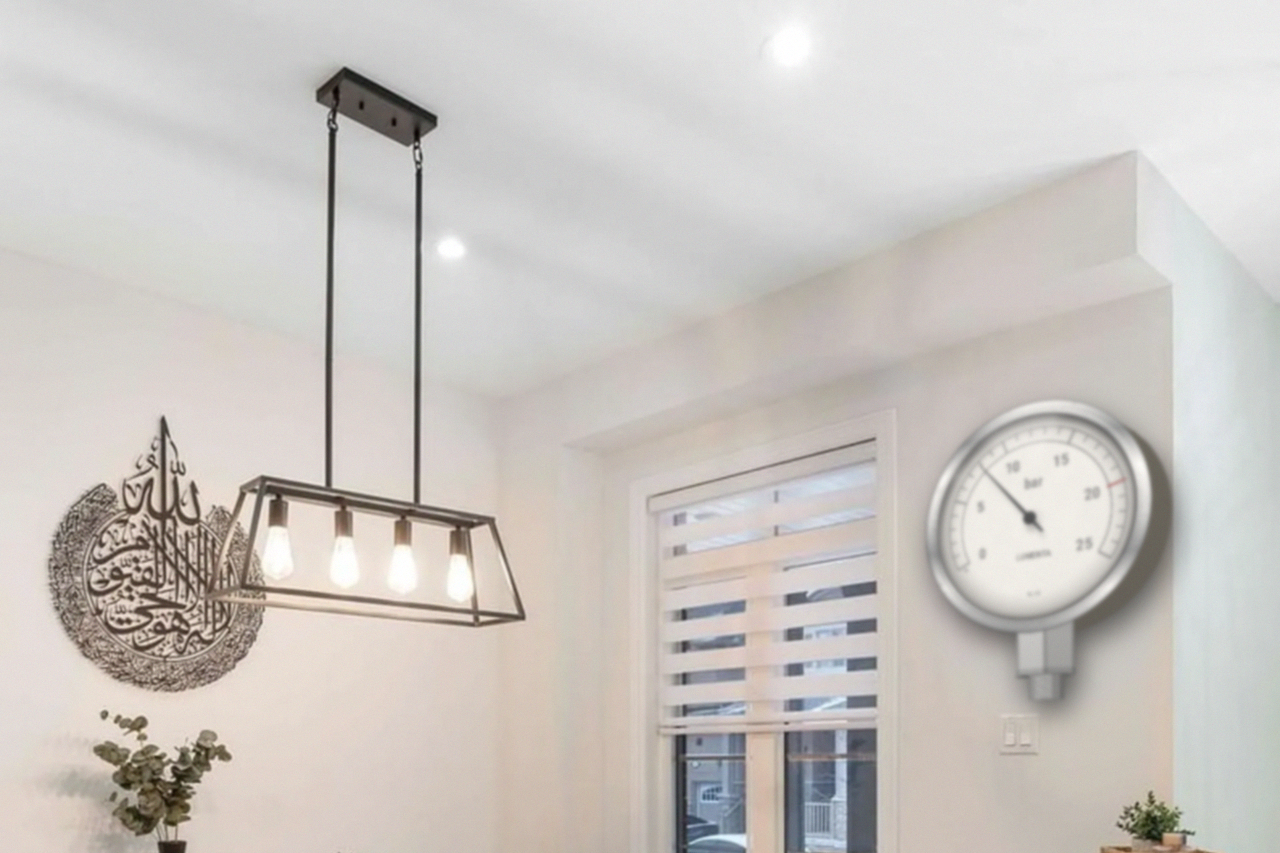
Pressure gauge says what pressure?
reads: 8 bar
